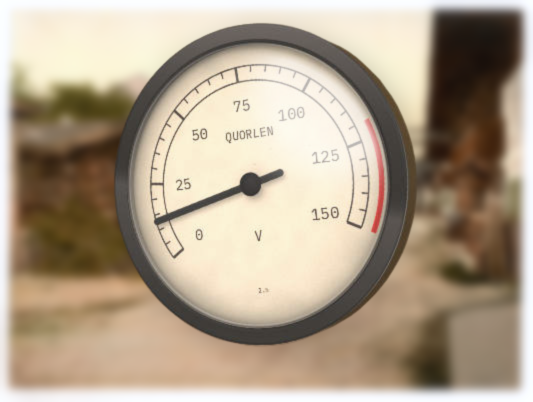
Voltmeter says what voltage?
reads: 12.5 V
